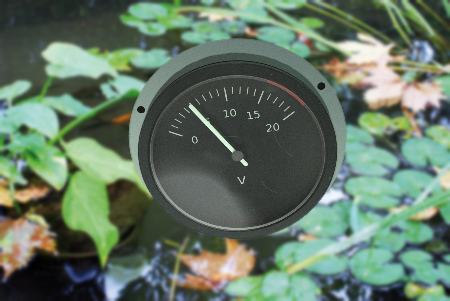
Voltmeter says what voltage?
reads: 5 V
